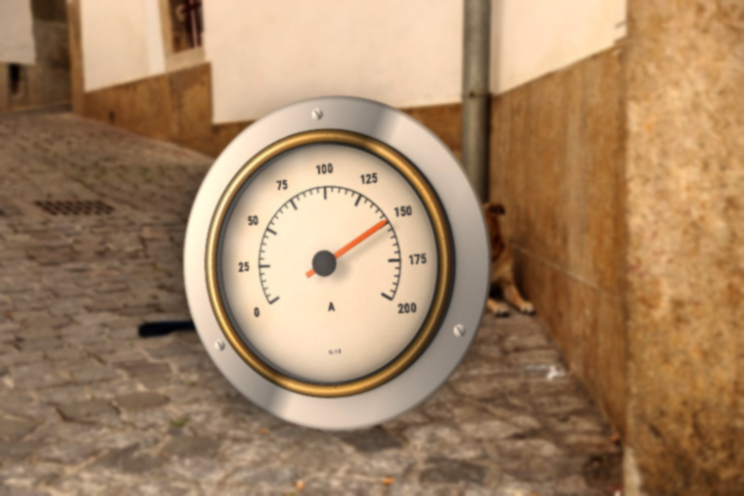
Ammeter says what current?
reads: 150 A
